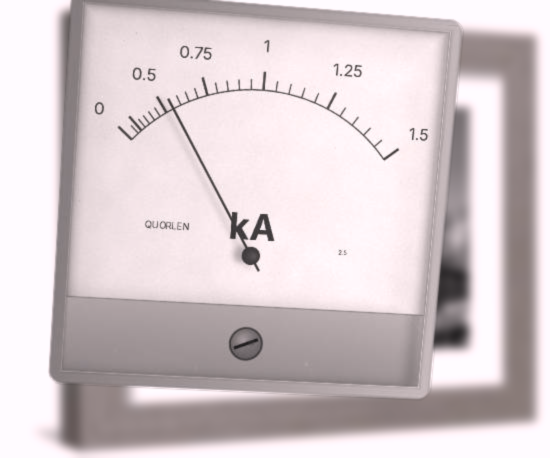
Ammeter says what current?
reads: 0.55 kA
